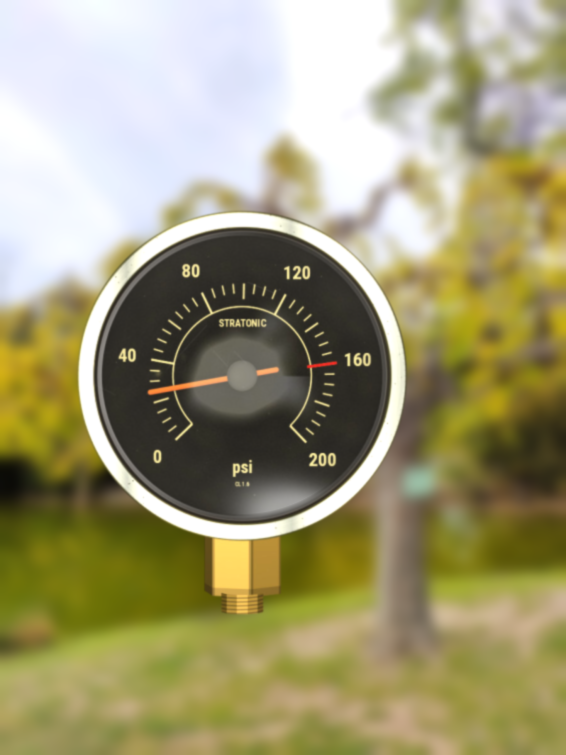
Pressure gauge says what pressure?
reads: 25 psi
